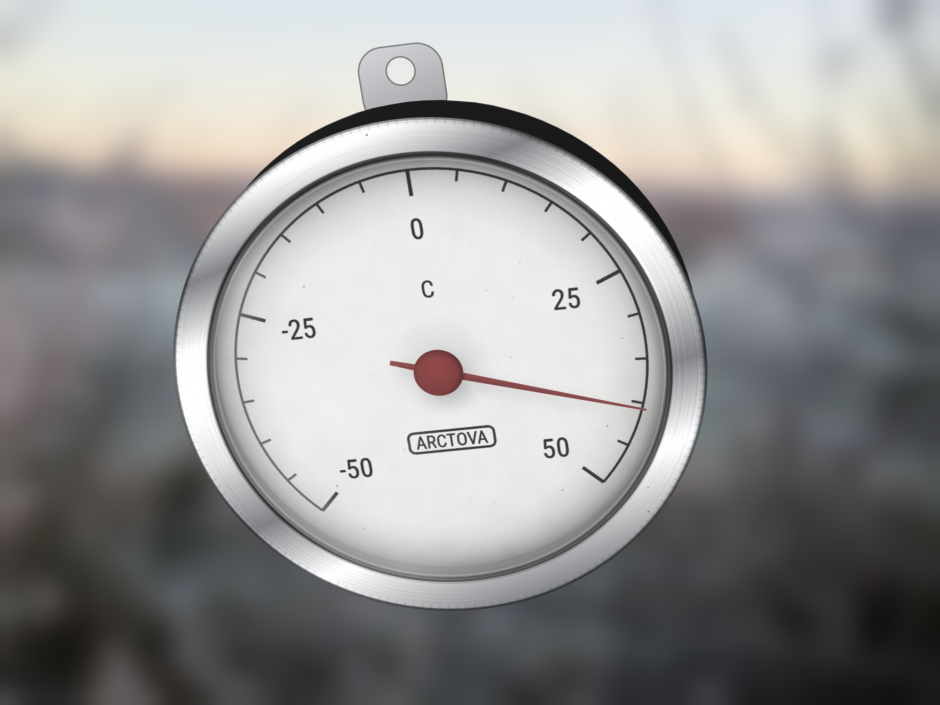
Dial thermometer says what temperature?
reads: 40 °C
